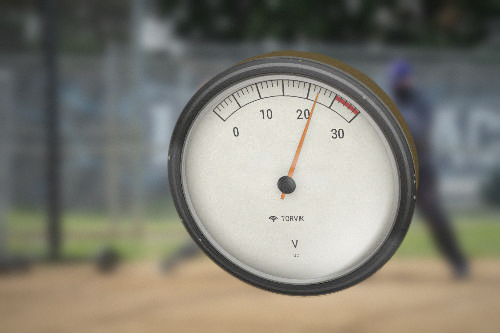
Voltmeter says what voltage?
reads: 22 V
